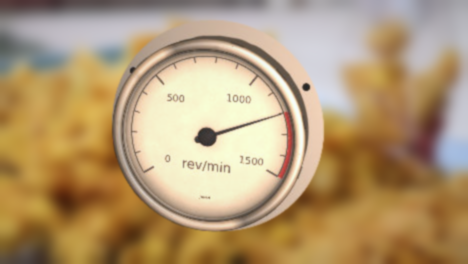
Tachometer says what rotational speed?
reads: 1200 rpm
